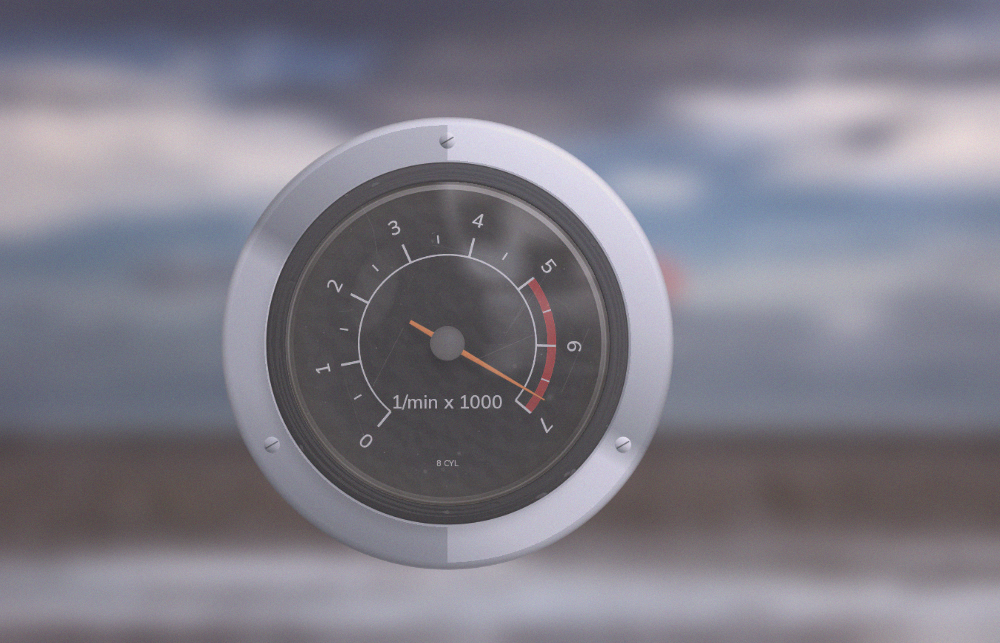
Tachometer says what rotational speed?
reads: 6750 rpm
